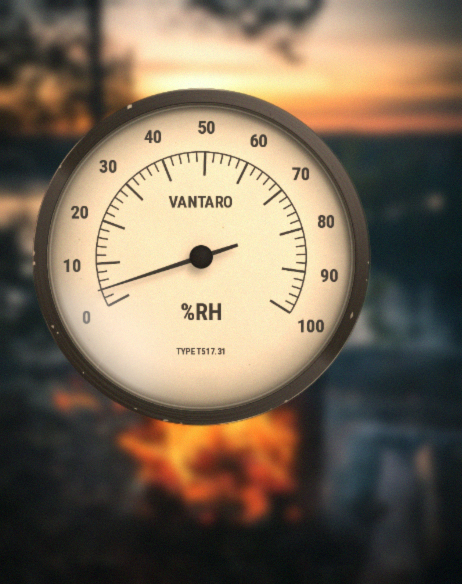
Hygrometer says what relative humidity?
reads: 4 %
